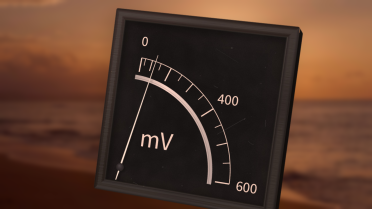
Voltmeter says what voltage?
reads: 125 mV
